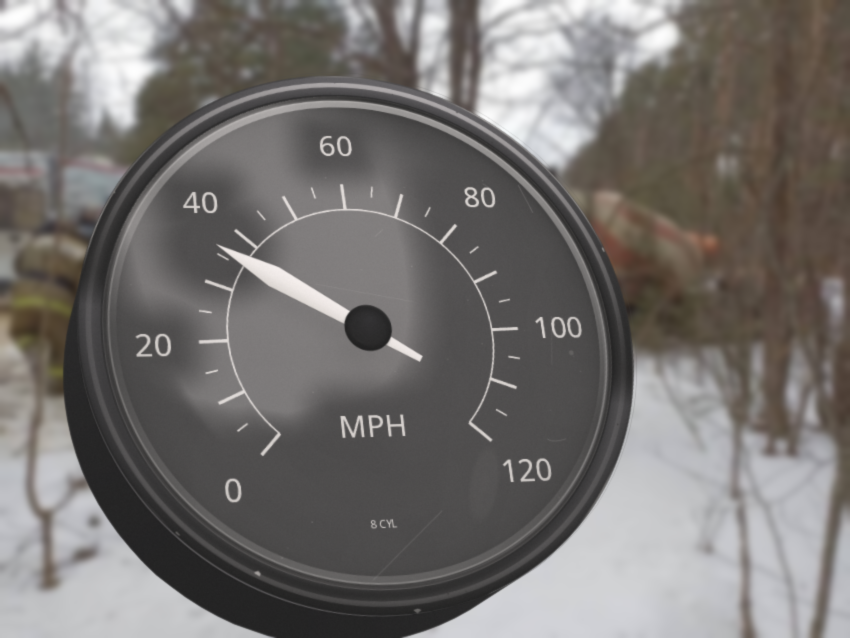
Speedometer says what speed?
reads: 35 mph
